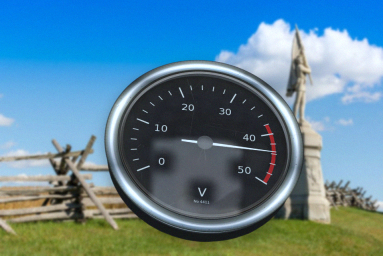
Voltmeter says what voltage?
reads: 44 V
